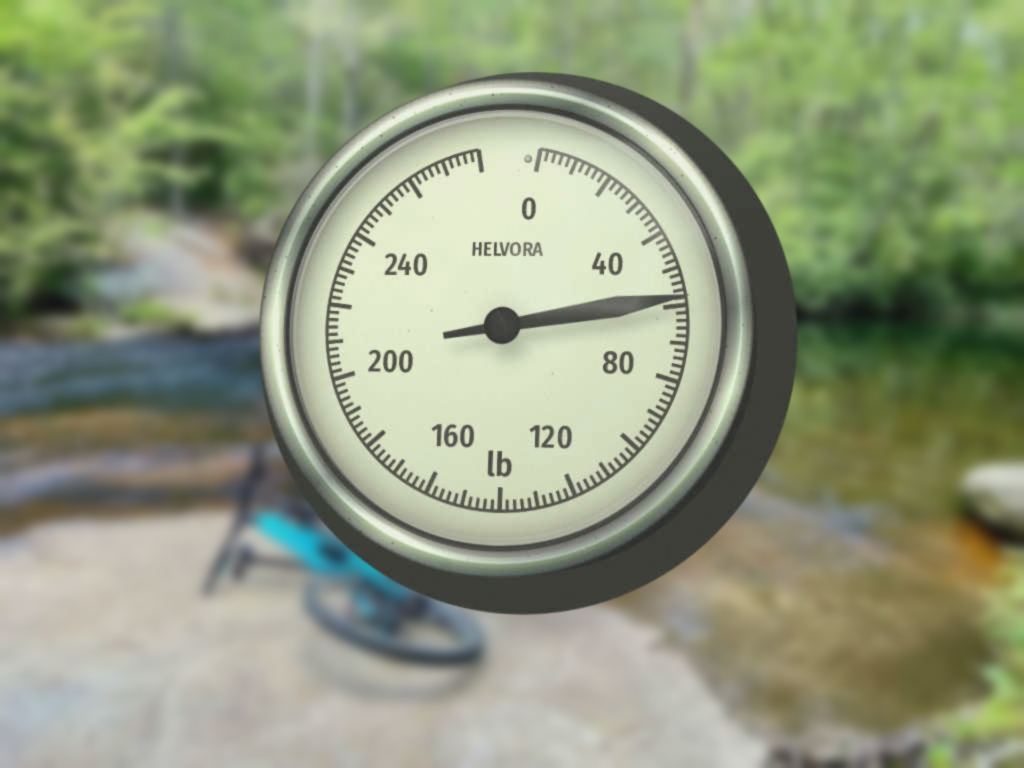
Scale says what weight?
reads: 58 lb
